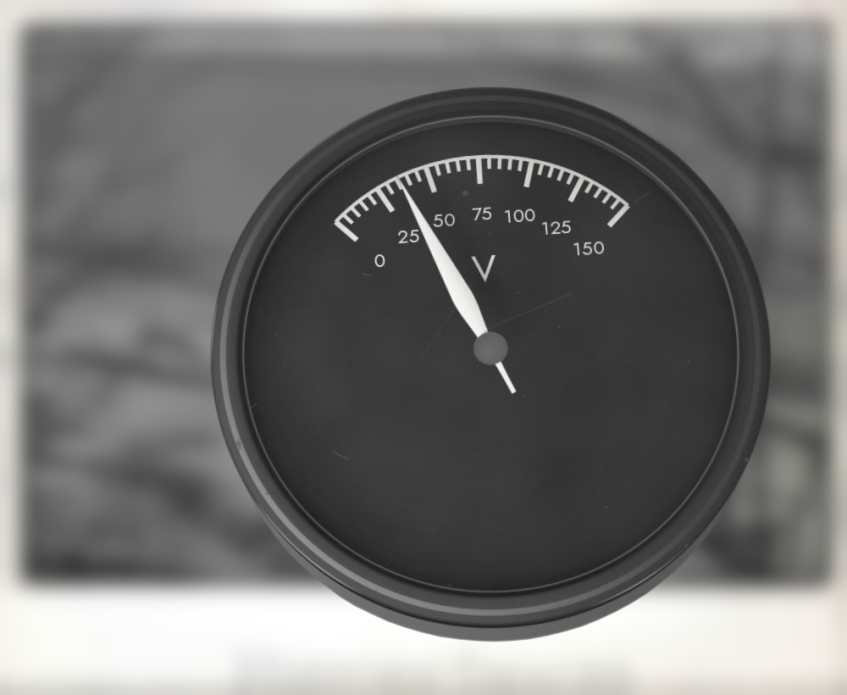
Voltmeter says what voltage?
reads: 35 V
